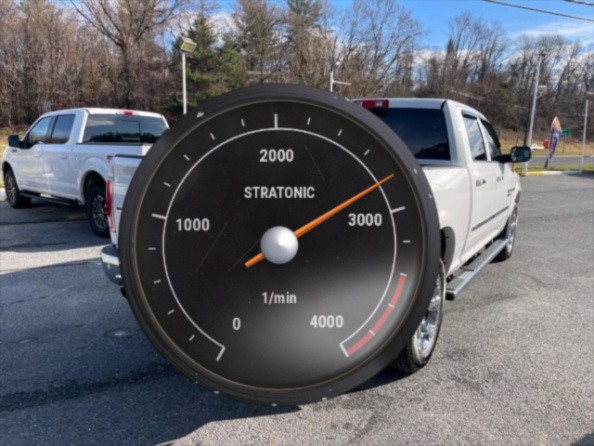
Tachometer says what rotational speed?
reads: 2800 rpm
